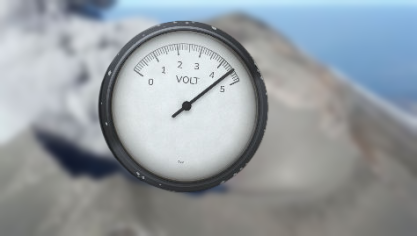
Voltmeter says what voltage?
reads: 4.5 V
